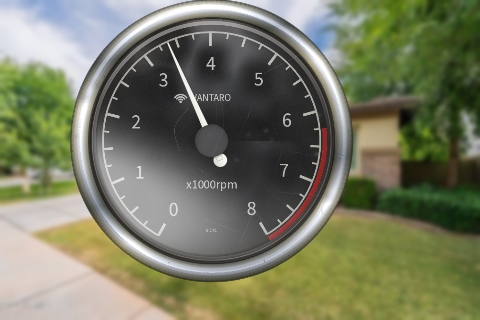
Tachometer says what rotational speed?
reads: 3375 rpm
